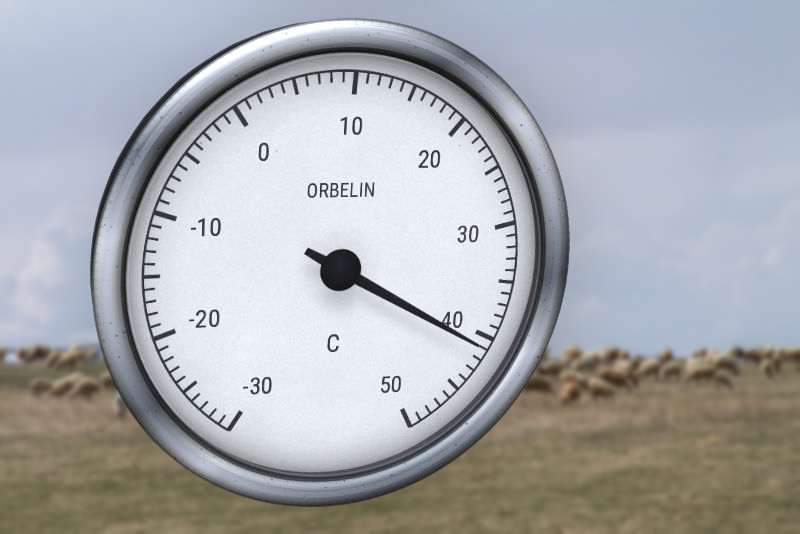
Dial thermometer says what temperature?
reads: 41 °C
